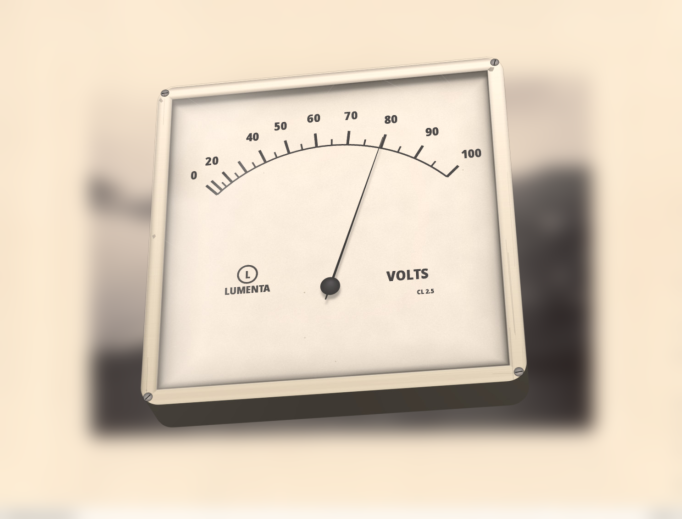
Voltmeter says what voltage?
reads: 80 V
